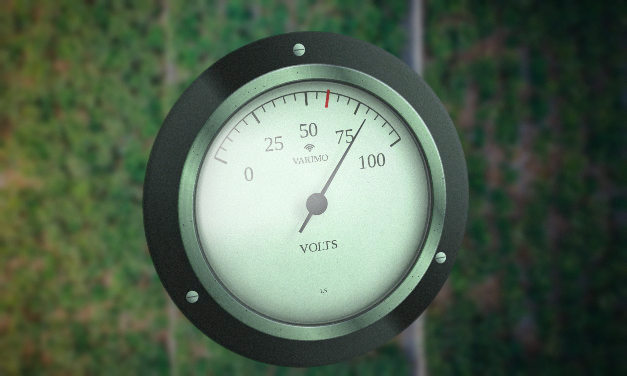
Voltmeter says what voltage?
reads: 80 V
